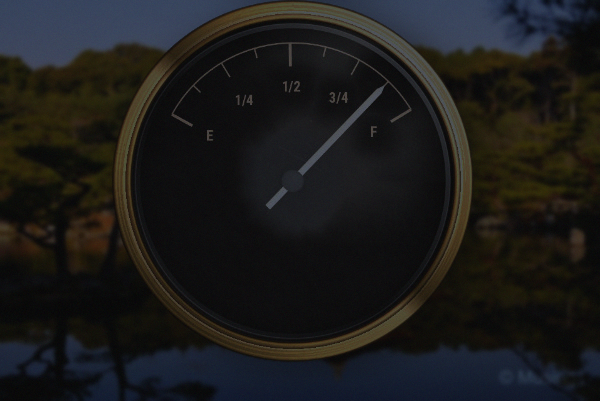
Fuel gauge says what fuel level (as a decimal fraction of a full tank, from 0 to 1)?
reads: 0.875
